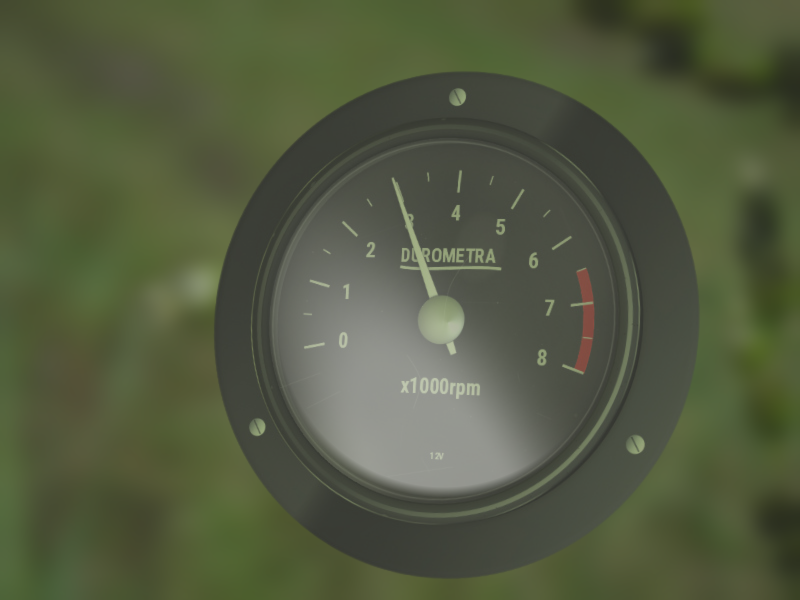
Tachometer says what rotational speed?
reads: 3000 rpm
